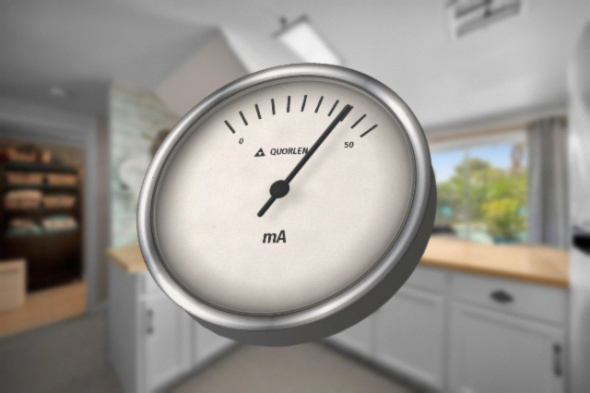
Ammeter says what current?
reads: 40 mA
